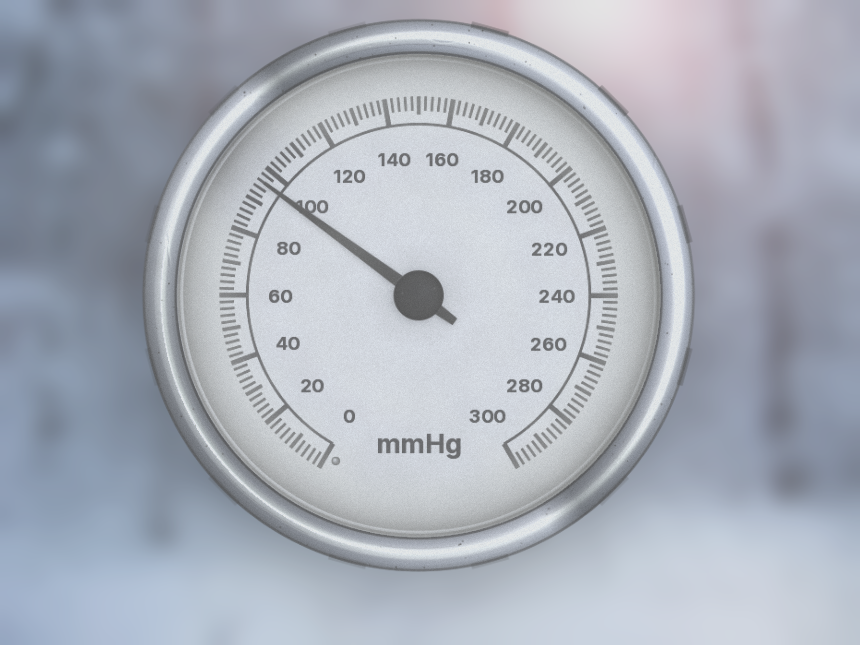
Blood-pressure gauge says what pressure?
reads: 96 mmHg
